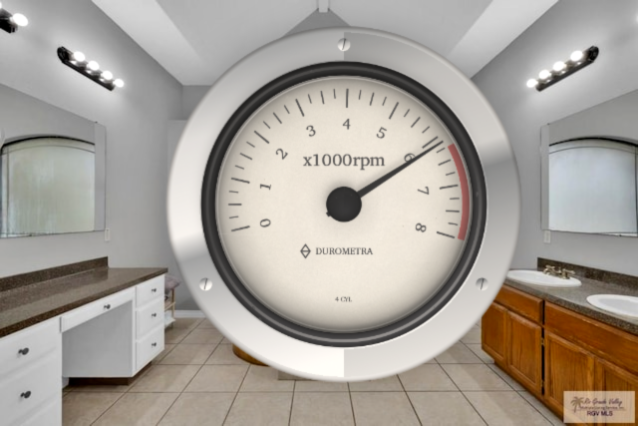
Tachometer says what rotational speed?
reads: 6125 rpm
